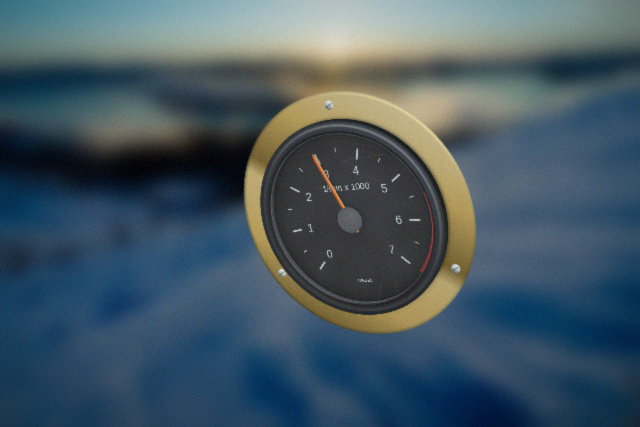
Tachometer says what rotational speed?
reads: 3000 rpm
